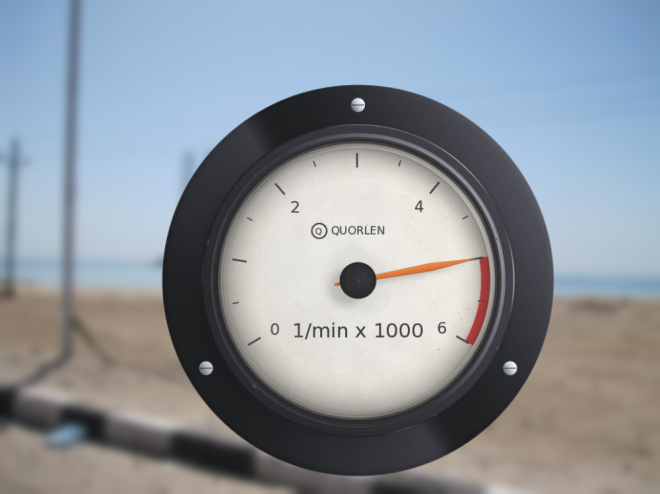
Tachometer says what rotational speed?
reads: 5000 rpm
